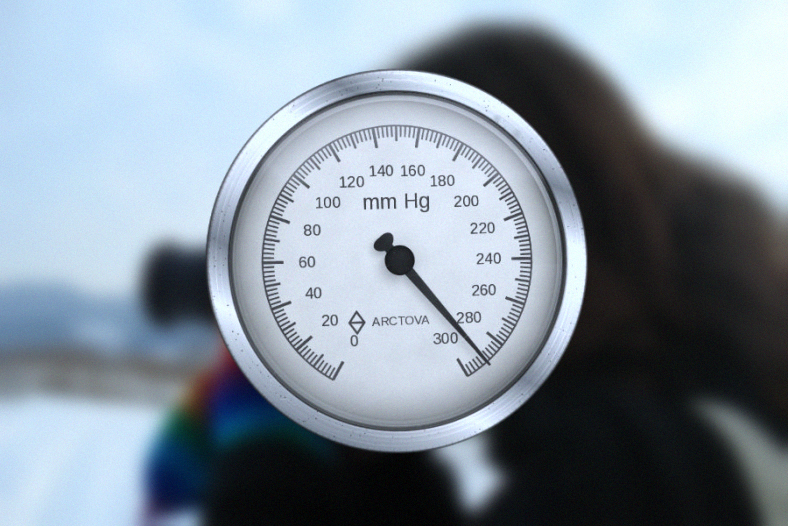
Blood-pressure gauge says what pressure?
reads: 290 mmHg
